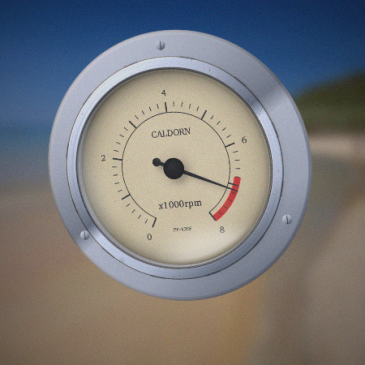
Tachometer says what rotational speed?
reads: 7100 rpm
